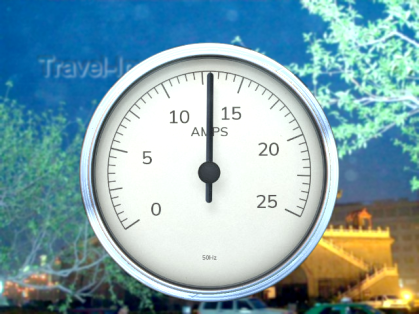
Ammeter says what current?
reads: 13 A
